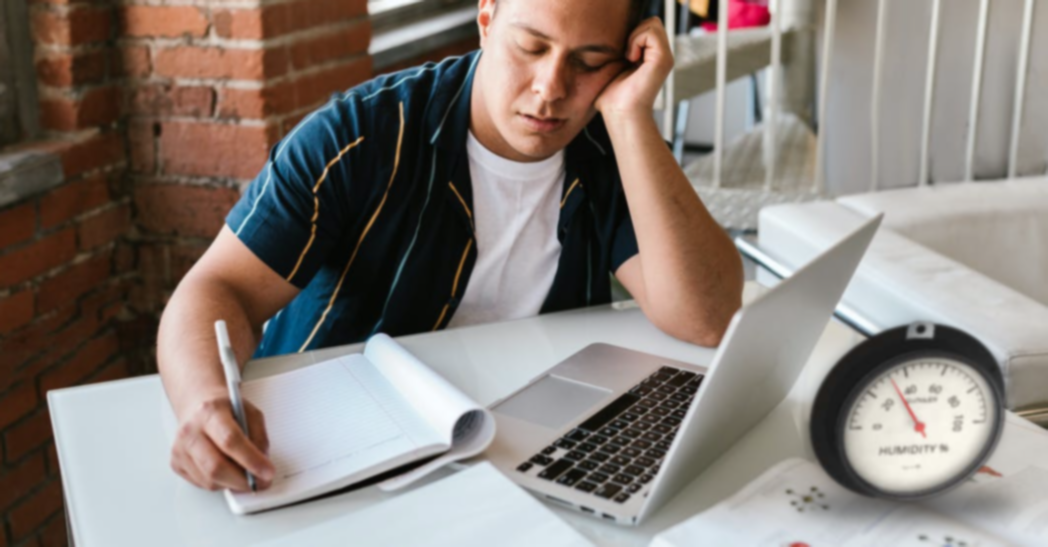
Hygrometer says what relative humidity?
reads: 32 %
